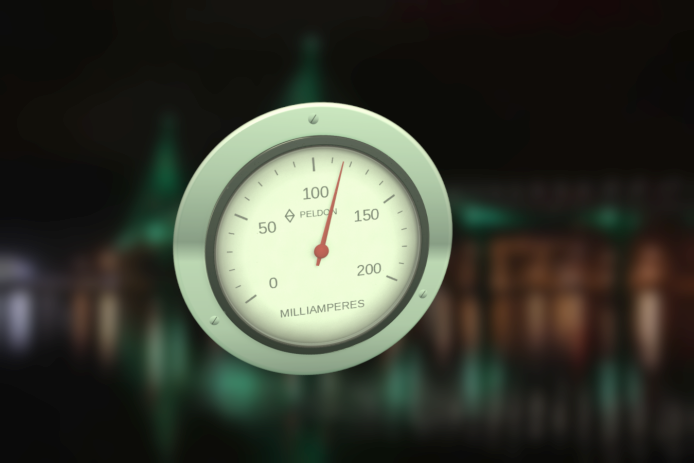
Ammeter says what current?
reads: 115 mA
